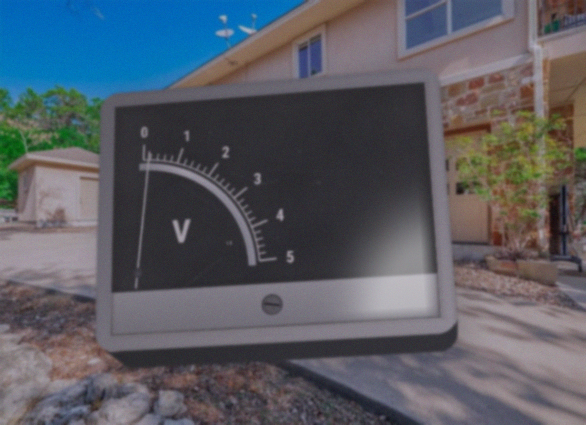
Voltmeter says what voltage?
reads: 0.2 V
